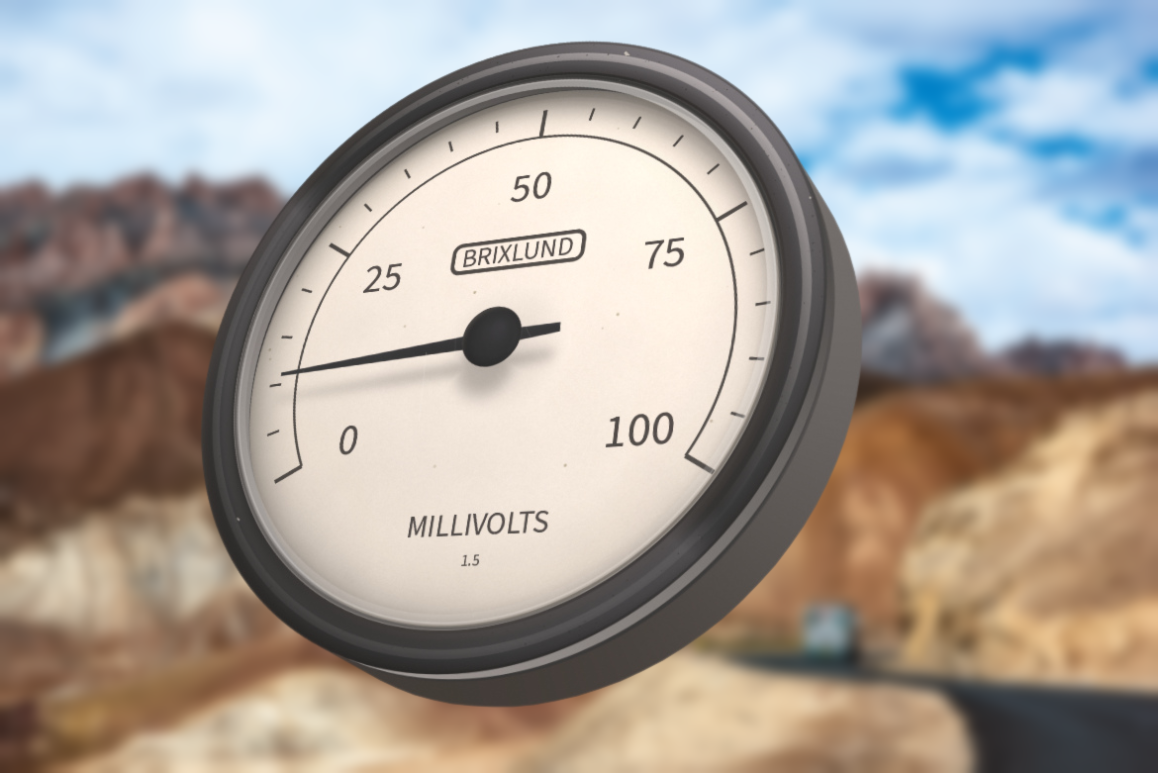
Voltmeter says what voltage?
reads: 10 mV
